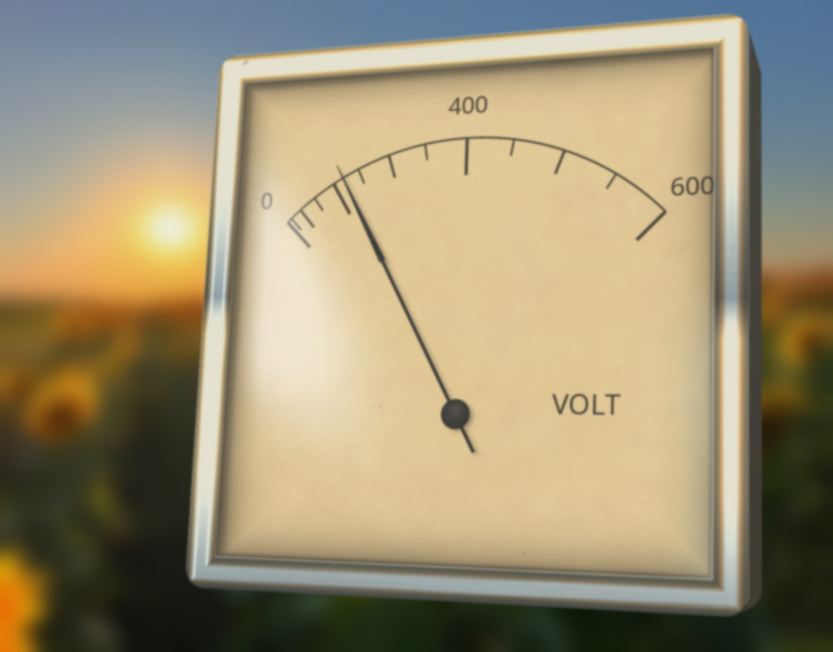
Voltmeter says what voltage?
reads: 225 V
